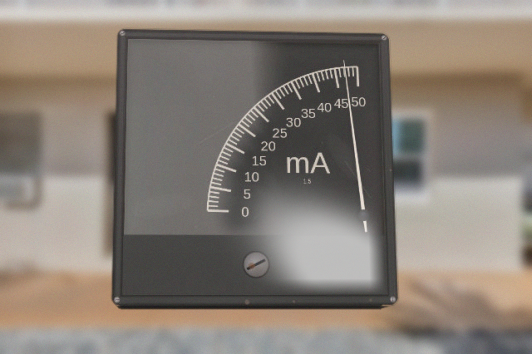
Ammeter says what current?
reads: 47 mA
